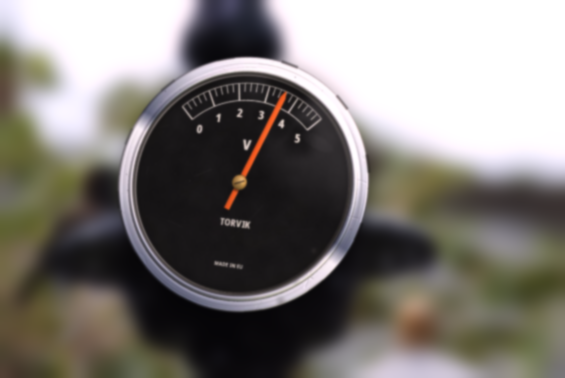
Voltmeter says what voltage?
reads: 3.6 V
